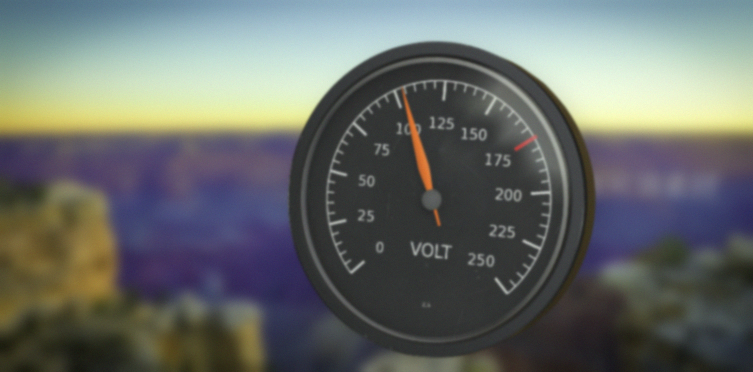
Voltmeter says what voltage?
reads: 105 V
